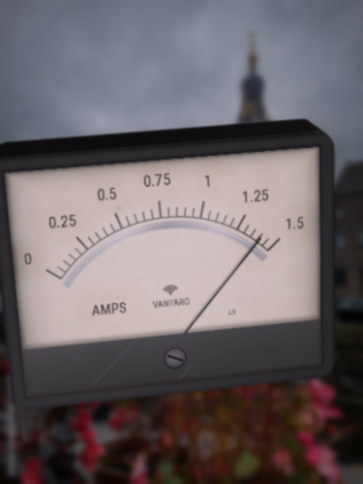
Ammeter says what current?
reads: 1.4 A
